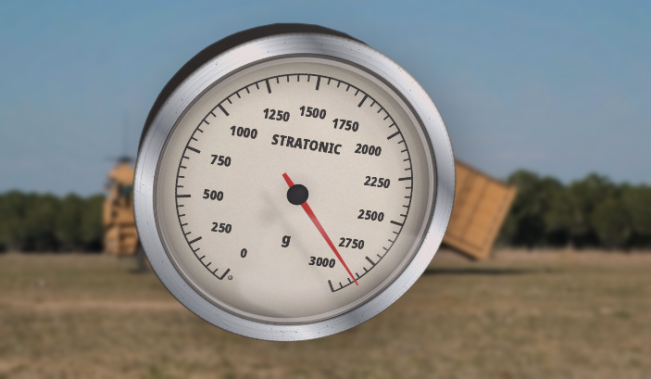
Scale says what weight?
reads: 2875 g
